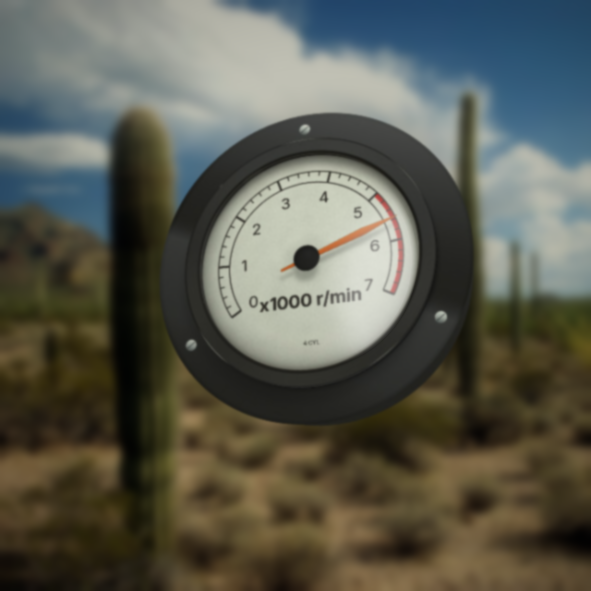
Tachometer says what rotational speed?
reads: 5600 rpm
